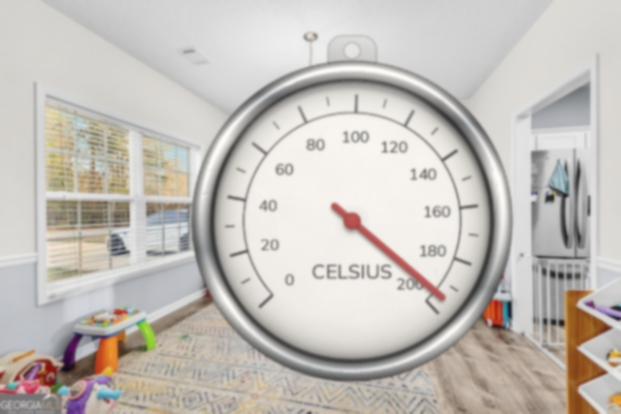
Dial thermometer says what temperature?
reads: 195 °C
